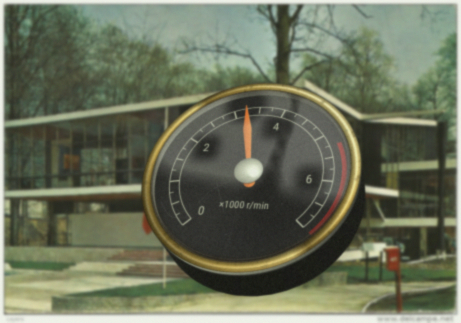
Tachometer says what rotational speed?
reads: 3250 rpm
